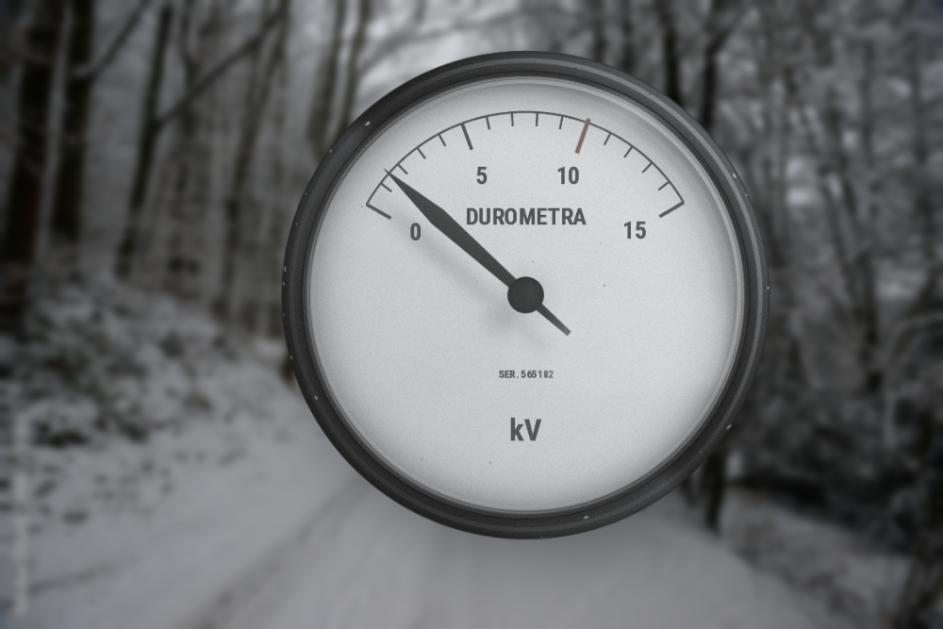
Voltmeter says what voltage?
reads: 1.5 kV
